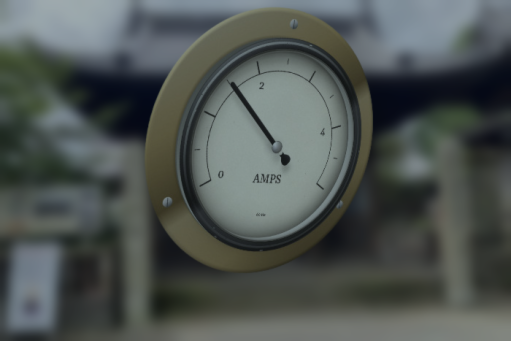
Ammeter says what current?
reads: 1.5 A
